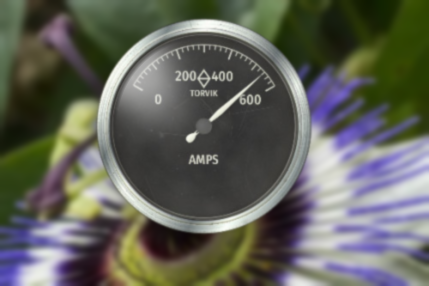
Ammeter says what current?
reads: 540 A
